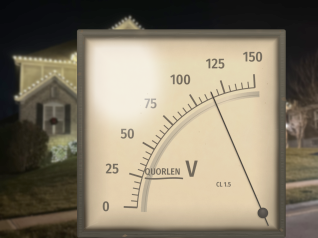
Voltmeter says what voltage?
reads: 115 V
